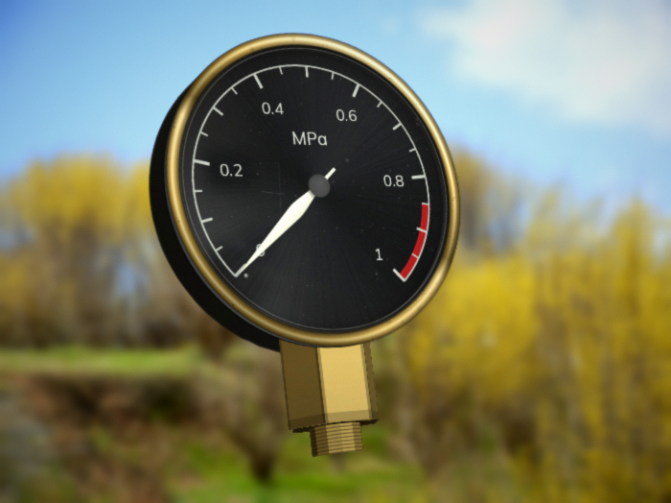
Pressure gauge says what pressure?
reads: 0 MPa
